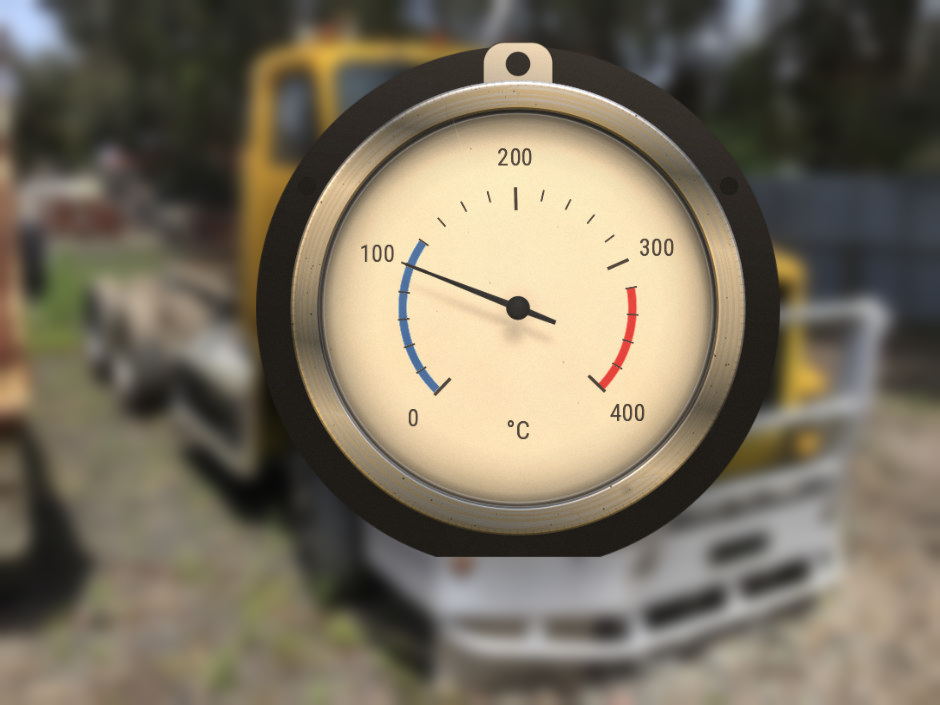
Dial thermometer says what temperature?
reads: 100 °C
